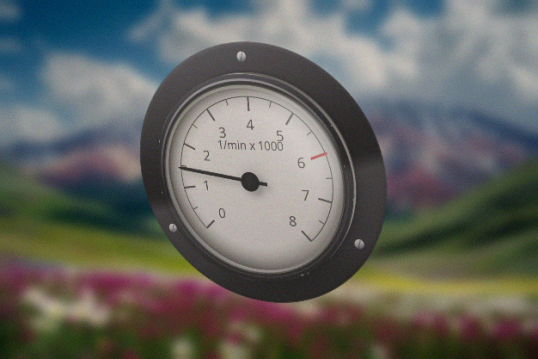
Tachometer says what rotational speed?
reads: 1500 rpm
